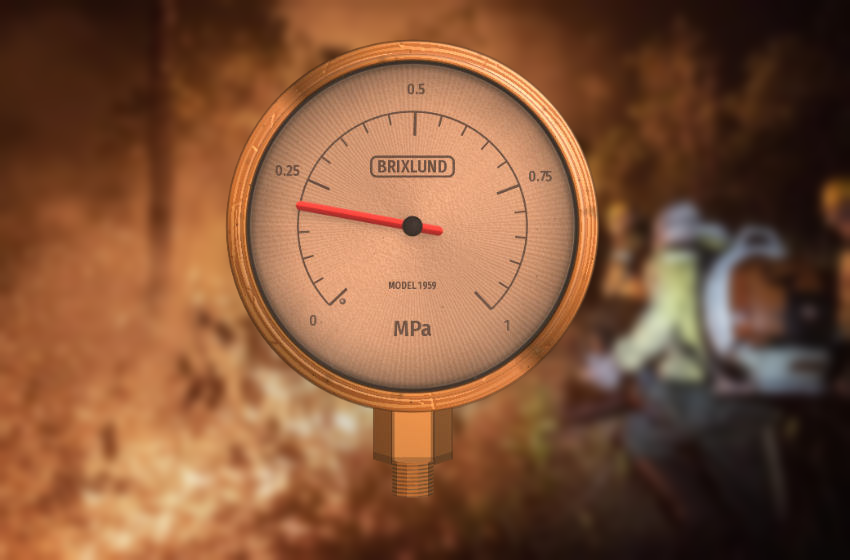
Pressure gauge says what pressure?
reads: 0.2 MPa
